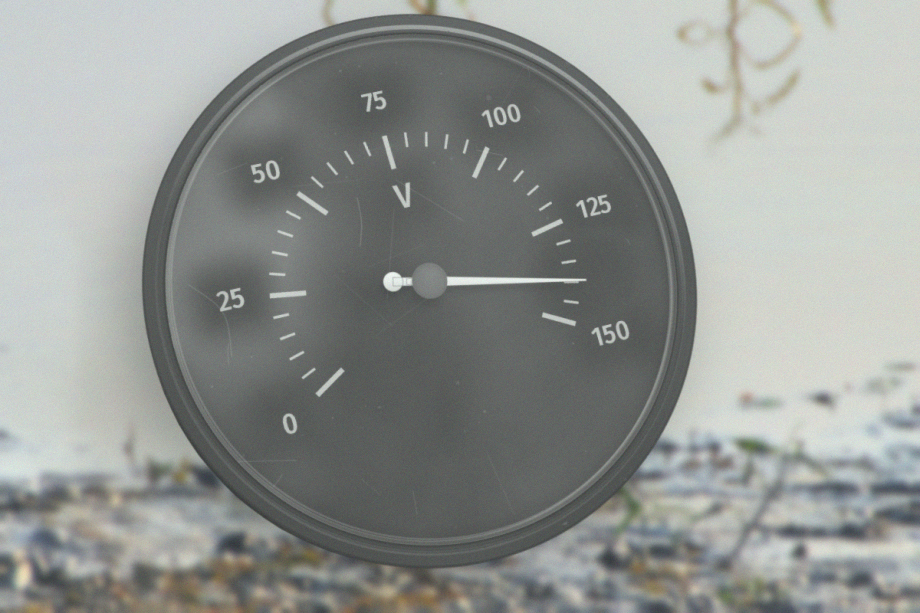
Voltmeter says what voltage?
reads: 140 V
